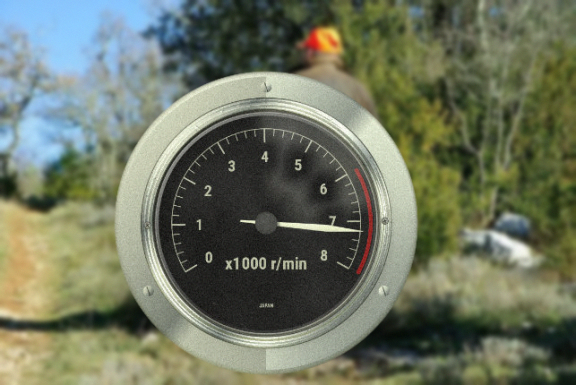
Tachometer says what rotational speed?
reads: 7200 rpm
